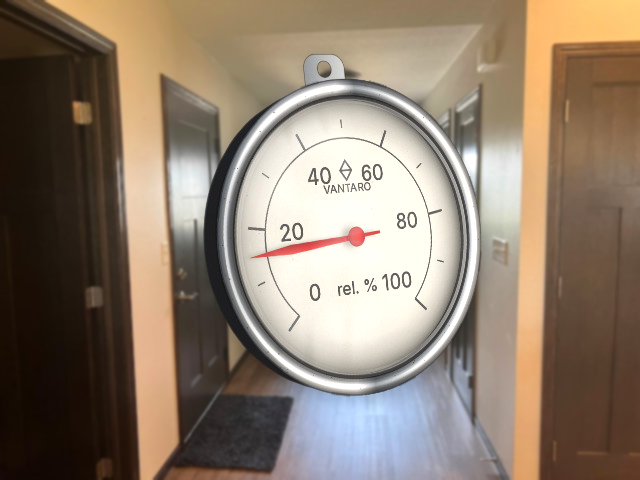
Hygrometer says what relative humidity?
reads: 15 %
